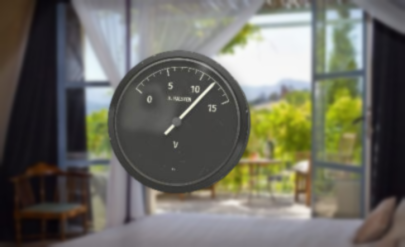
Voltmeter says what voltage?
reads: 12 V
